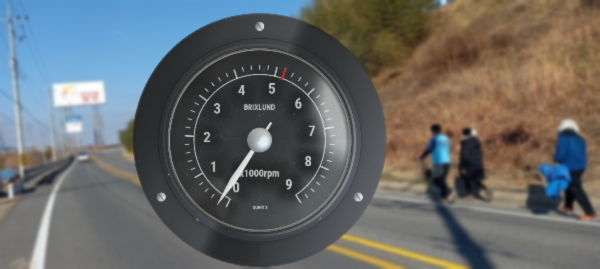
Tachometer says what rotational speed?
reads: 200 rpm
